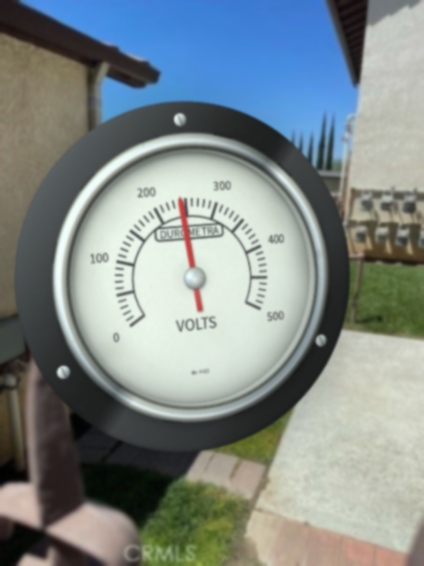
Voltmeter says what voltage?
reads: 240 V
